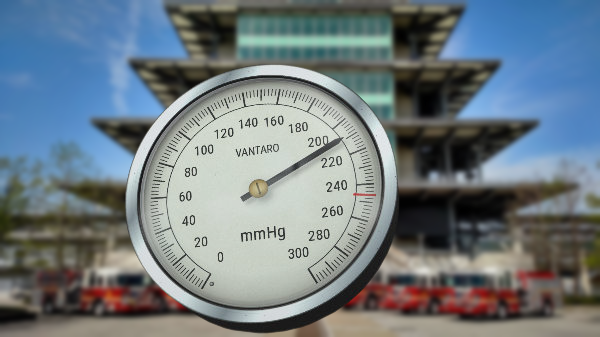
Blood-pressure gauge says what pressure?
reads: 210 mmHg
